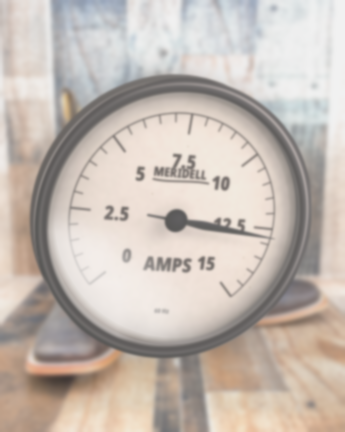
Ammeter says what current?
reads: 12.75 A
